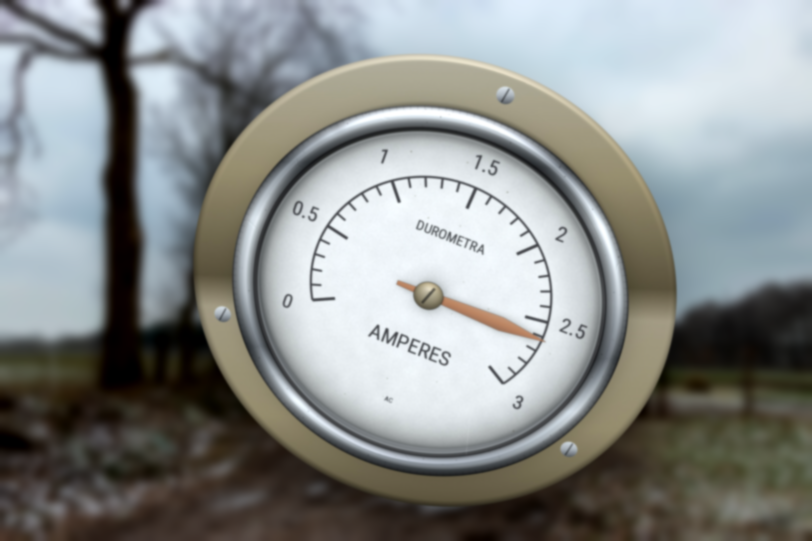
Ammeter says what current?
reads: 2.6 A
